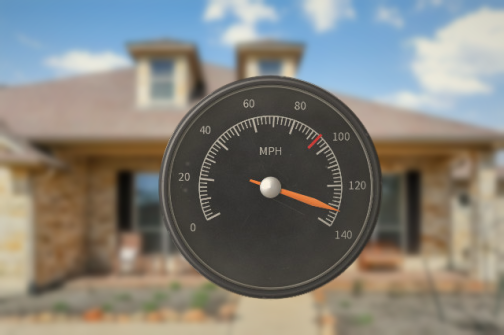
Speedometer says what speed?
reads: 132 mph
